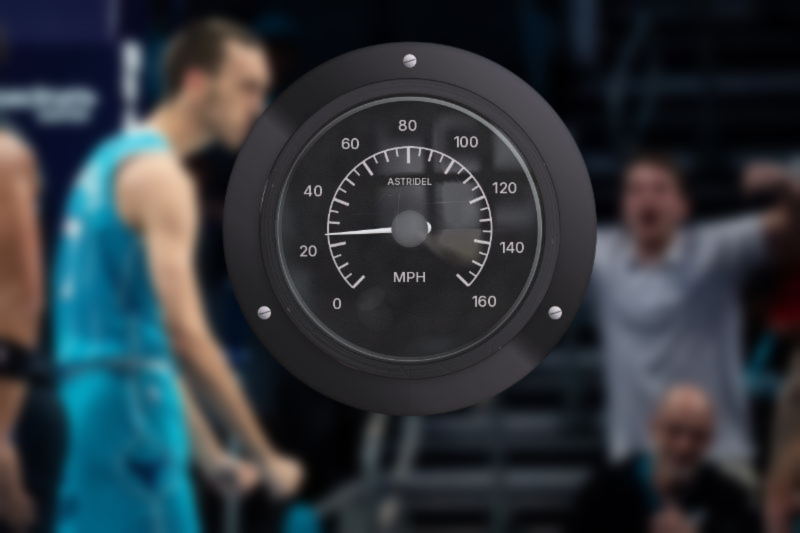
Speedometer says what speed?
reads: 25 mph
